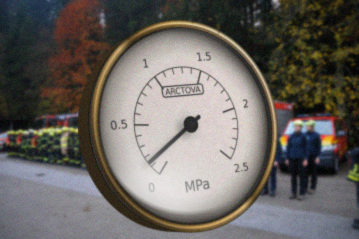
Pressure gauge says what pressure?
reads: 0.15 MPa
